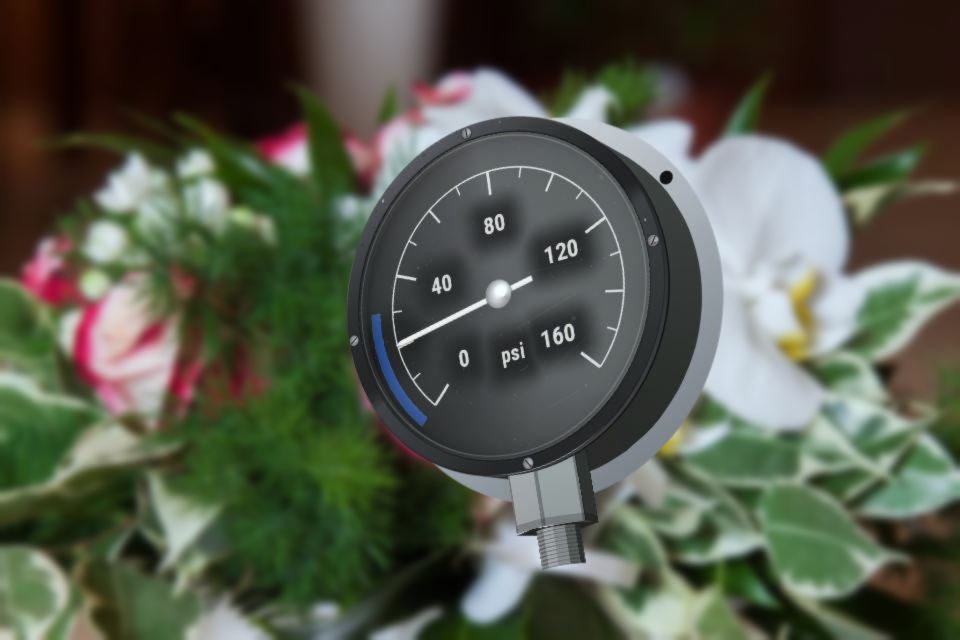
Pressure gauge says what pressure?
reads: 20 psi
